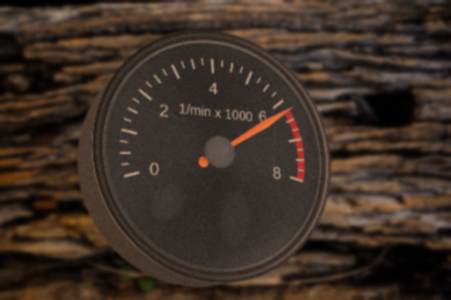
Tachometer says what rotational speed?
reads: 6250 rpm
